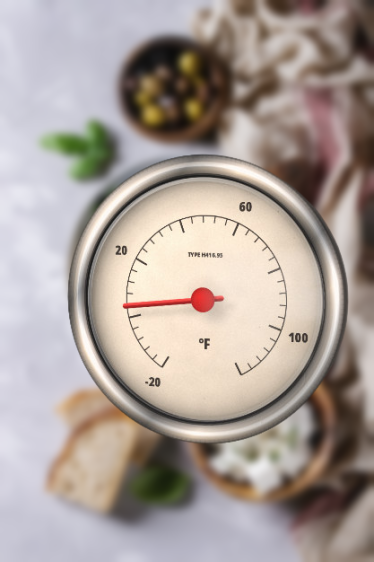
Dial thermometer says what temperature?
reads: 4 °F
